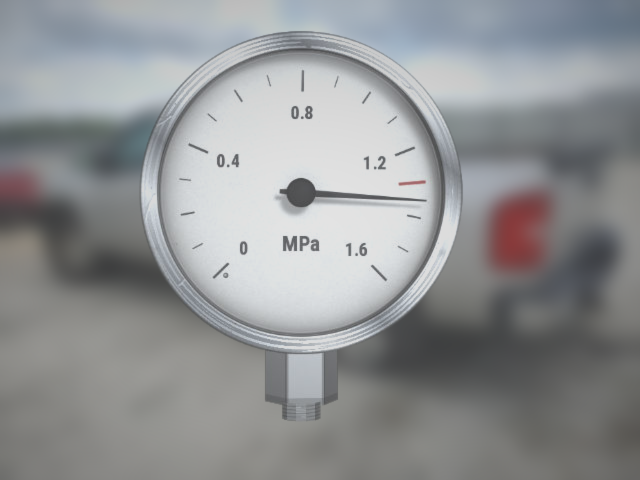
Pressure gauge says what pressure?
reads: 1.35 MPa
